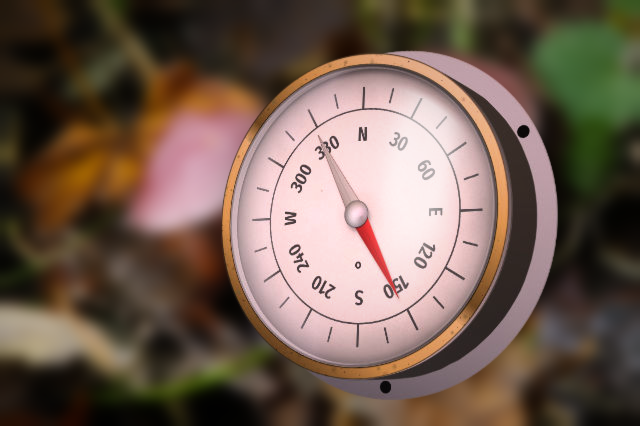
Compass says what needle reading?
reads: 150 °
